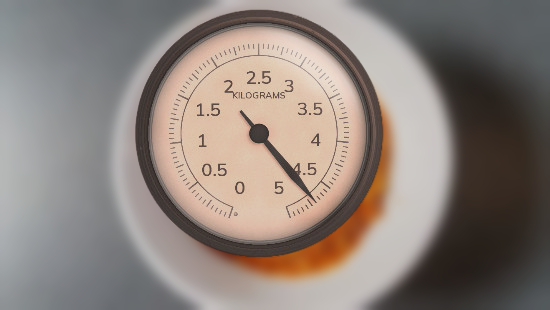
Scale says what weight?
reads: 4.7 kg
